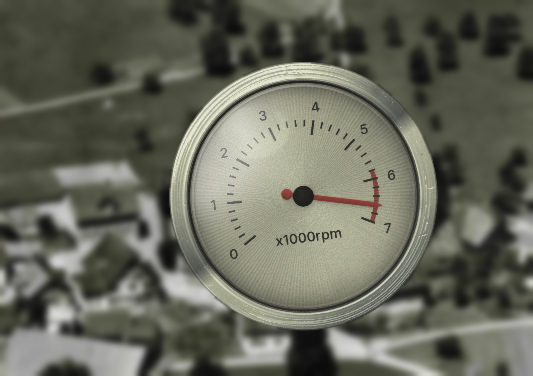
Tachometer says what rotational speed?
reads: 6600 rpm
